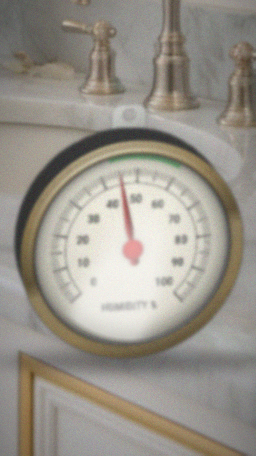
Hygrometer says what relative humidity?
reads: 45 %
